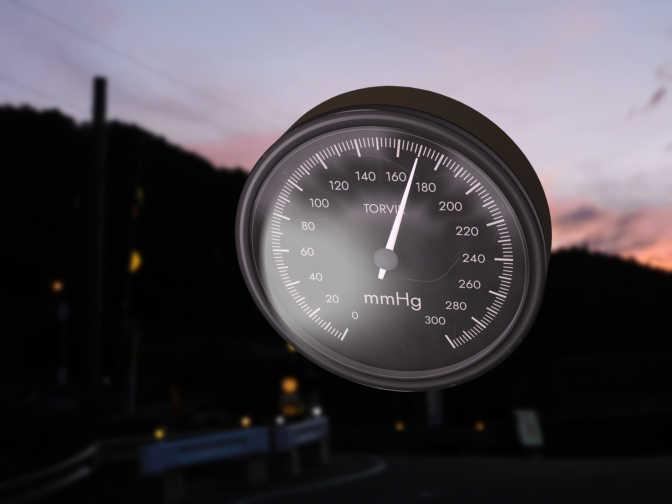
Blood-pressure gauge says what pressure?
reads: 170 mmHg
